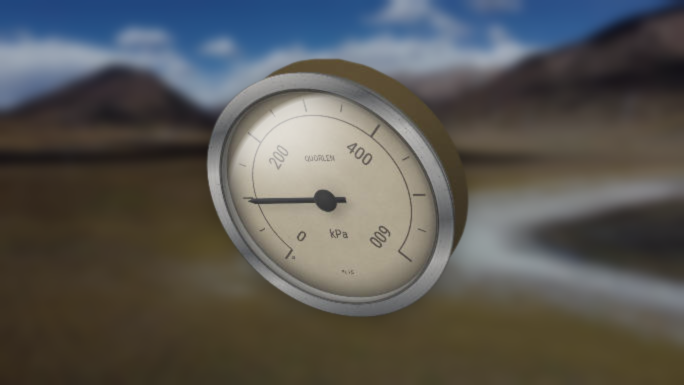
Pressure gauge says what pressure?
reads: 100 kPa
